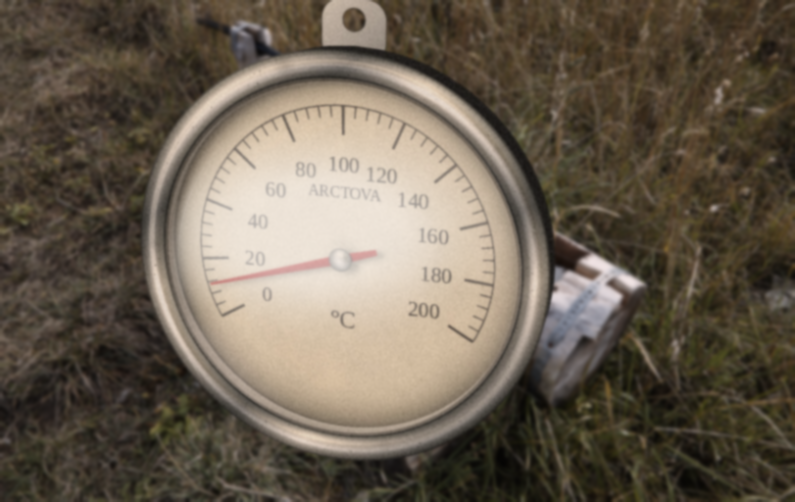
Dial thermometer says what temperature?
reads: 12 °C
